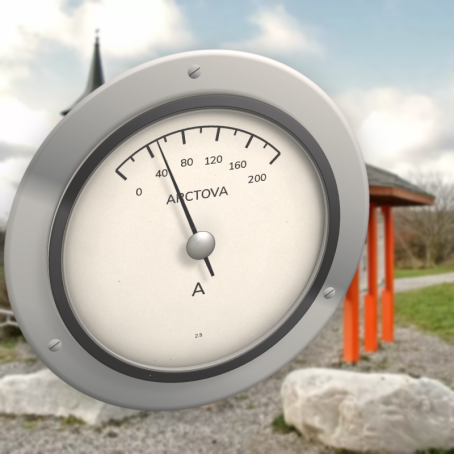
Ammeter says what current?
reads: 50 A
